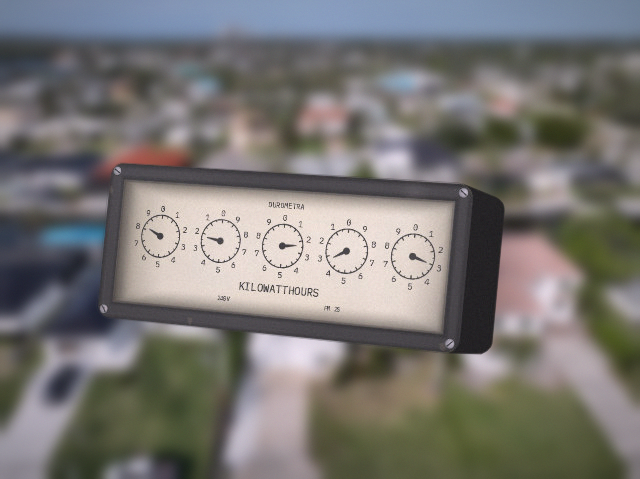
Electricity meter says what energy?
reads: 82233 kWh
